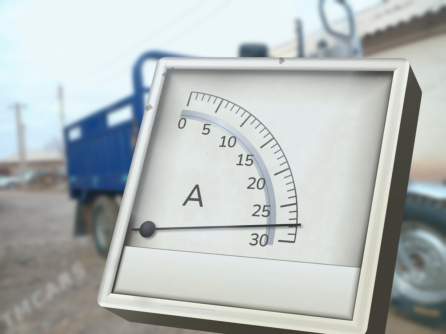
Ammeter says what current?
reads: 28 A
